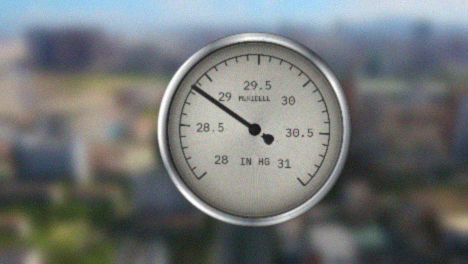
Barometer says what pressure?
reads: 28.85 inHg
